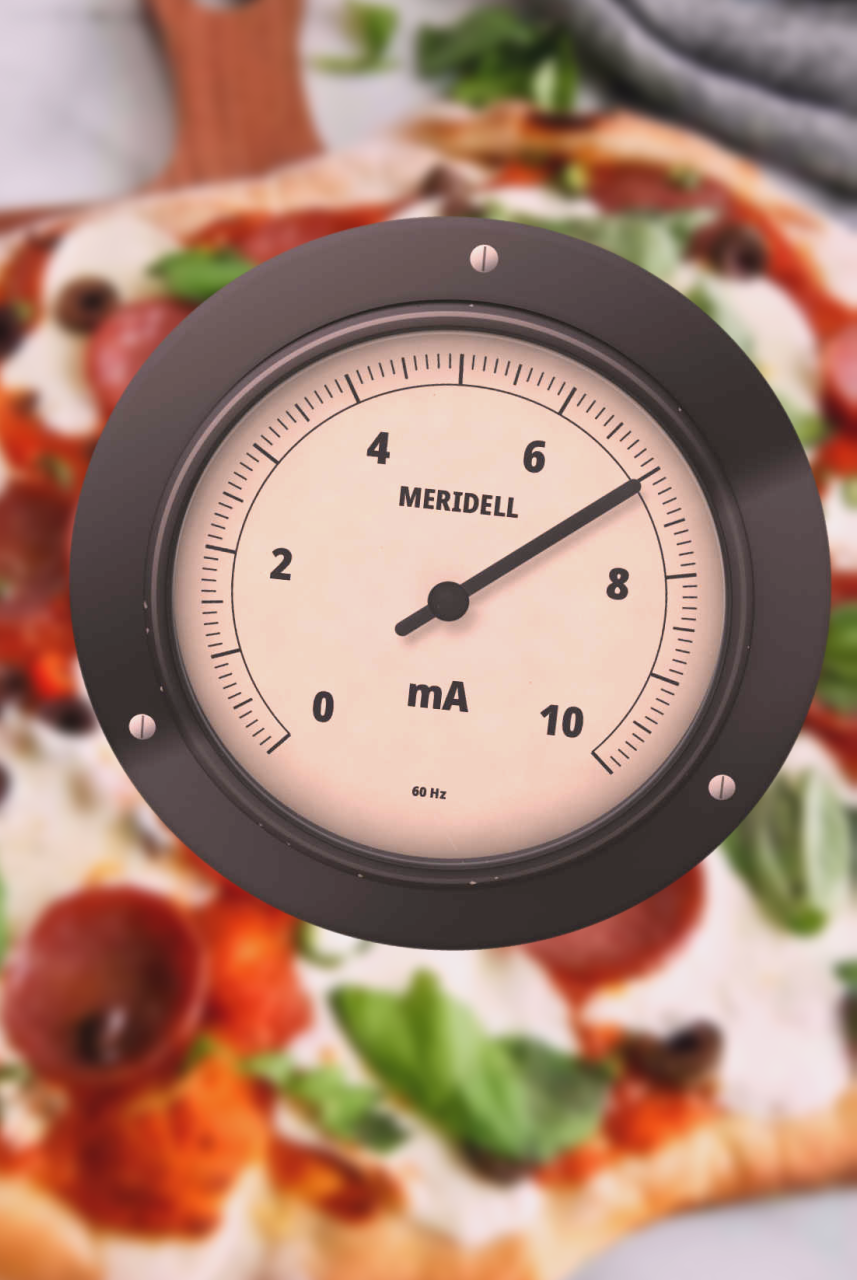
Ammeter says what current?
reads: 7 mA
